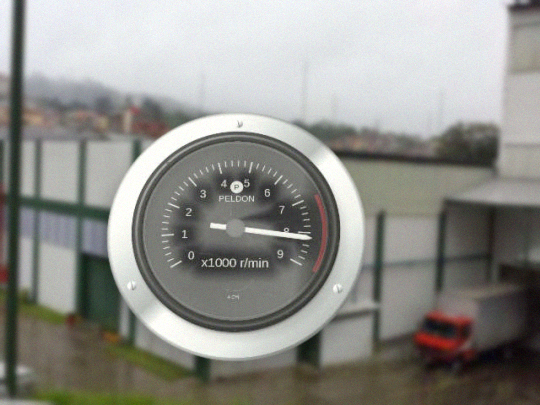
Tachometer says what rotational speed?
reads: 8200 rpm
